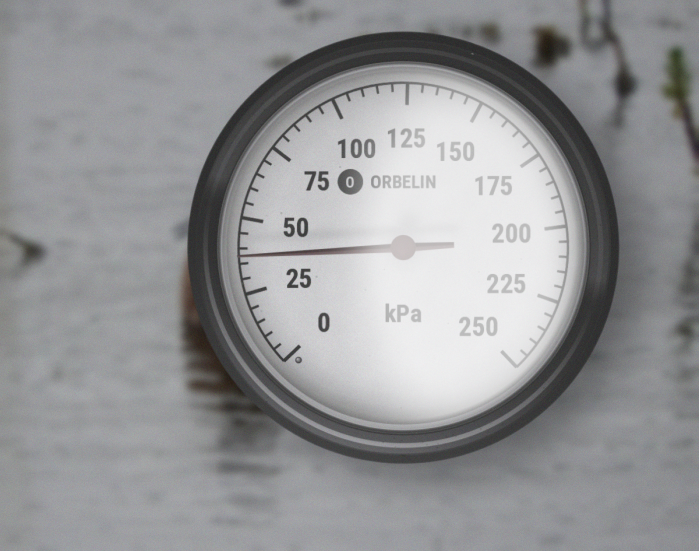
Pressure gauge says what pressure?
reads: 37.5 kPa
